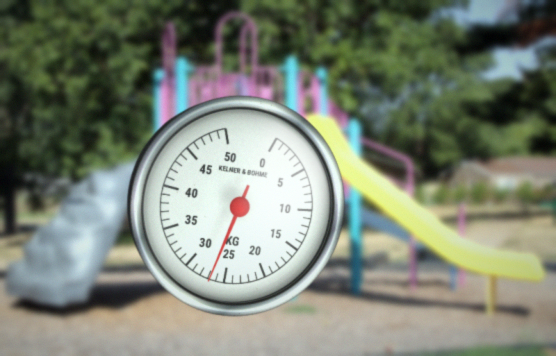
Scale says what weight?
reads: 27 kg
